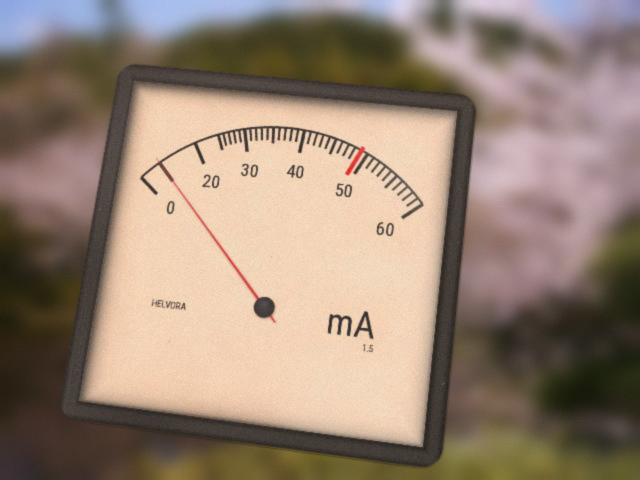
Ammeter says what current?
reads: 10 mA
